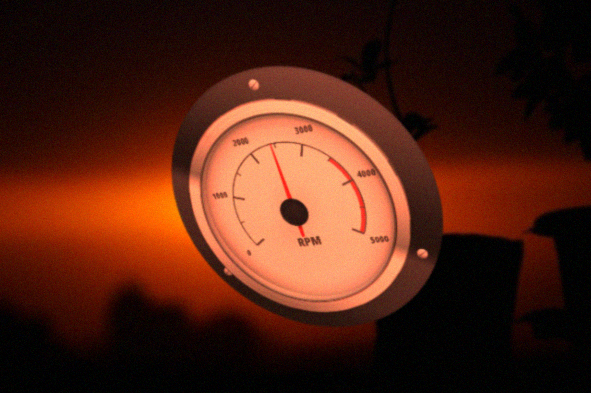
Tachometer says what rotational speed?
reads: 2500 rpm
